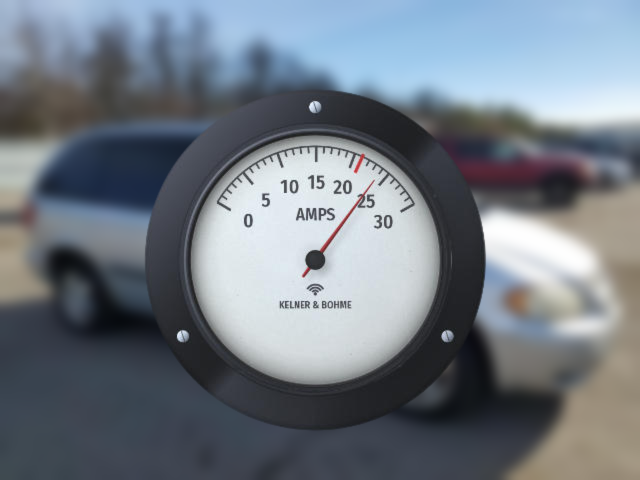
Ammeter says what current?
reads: 24 A
